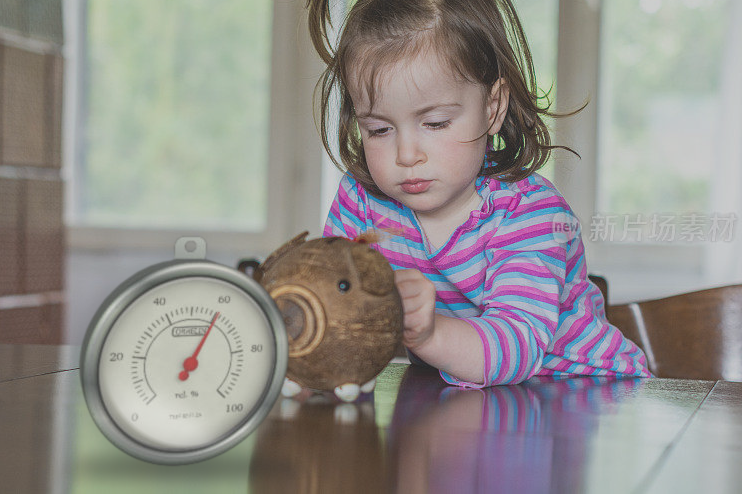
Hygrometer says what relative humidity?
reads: 60 %
